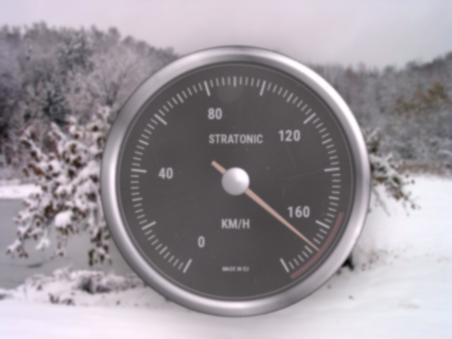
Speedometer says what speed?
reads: 168 km/h
